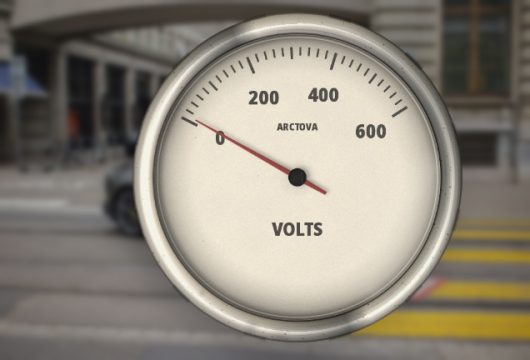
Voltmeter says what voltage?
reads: 10 V
